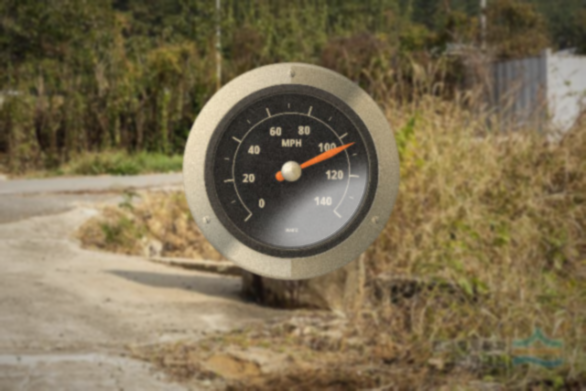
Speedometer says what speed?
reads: 105 mph
